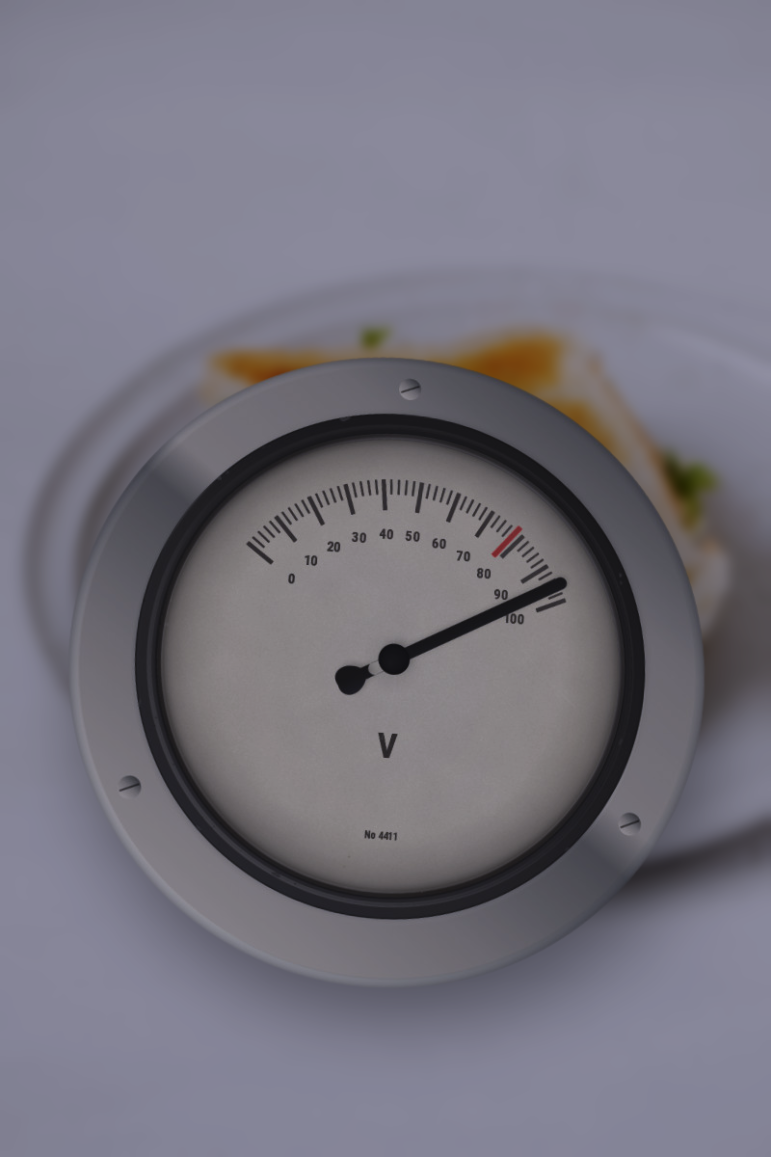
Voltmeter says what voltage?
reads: 96 V
